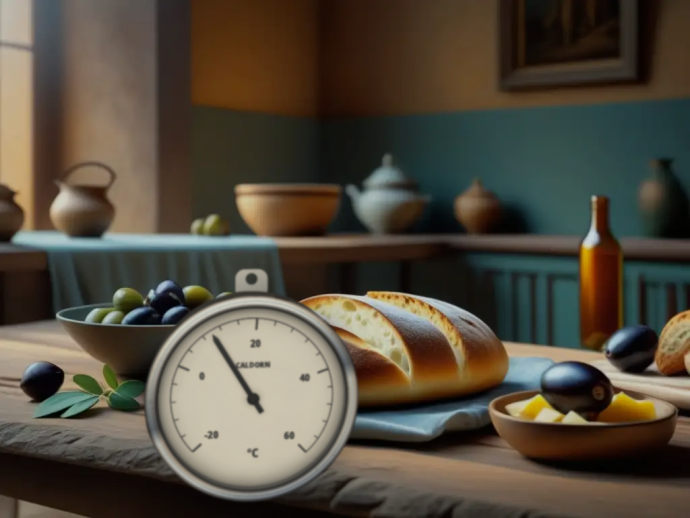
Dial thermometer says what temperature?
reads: 10 °C
